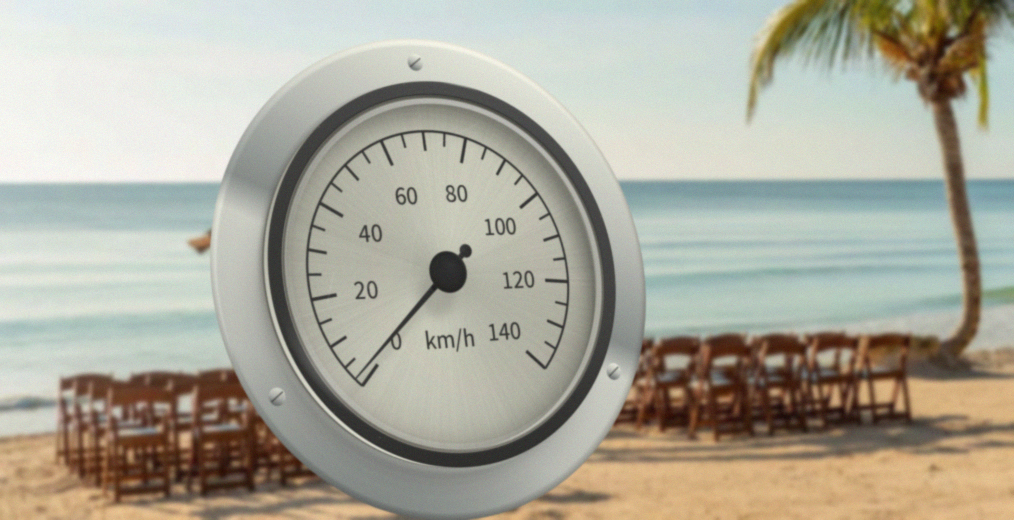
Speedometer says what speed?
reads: 2.5 km/h
